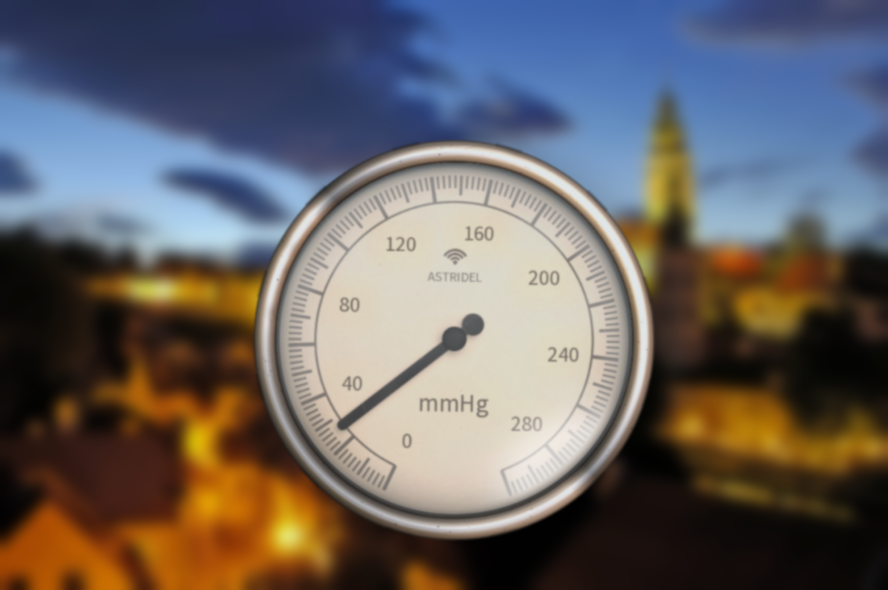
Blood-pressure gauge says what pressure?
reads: 26 mmHg
